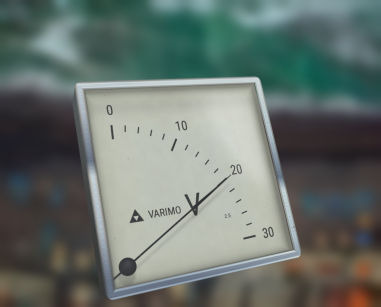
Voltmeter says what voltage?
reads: 20 V
